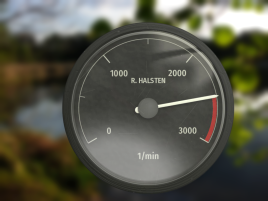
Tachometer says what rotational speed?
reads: 2500 rpm
